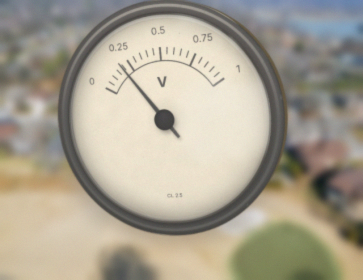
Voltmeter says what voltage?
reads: 0.2 V
